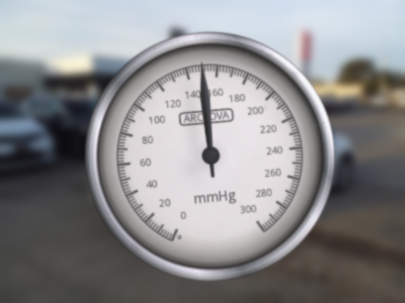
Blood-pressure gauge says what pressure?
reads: 150 mmHg
